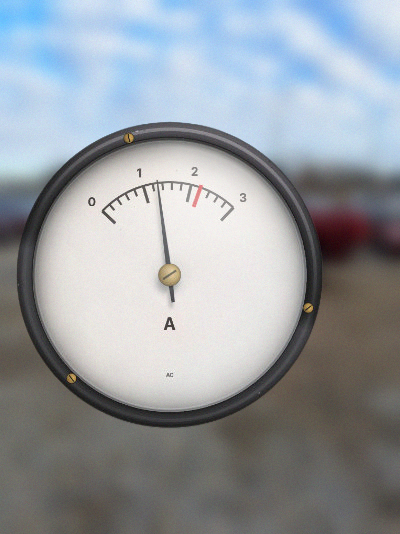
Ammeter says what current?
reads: 1.3 A
